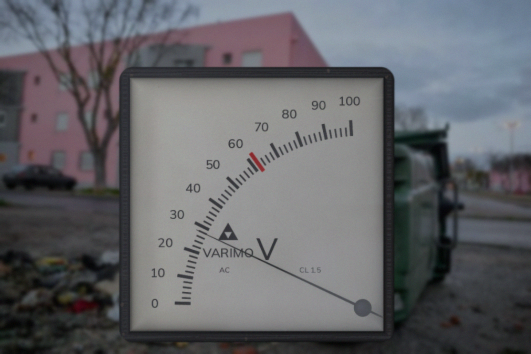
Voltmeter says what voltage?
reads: 28 V
